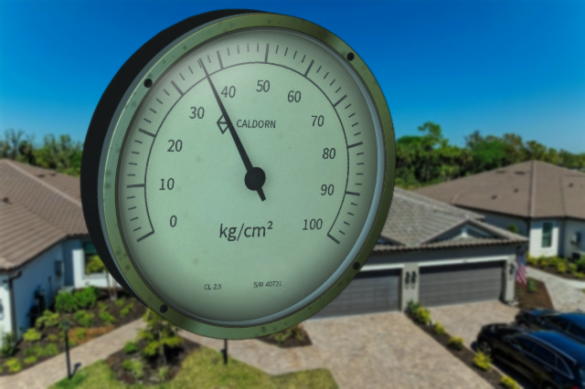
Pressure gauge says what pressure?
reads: 36 kg/cm²
